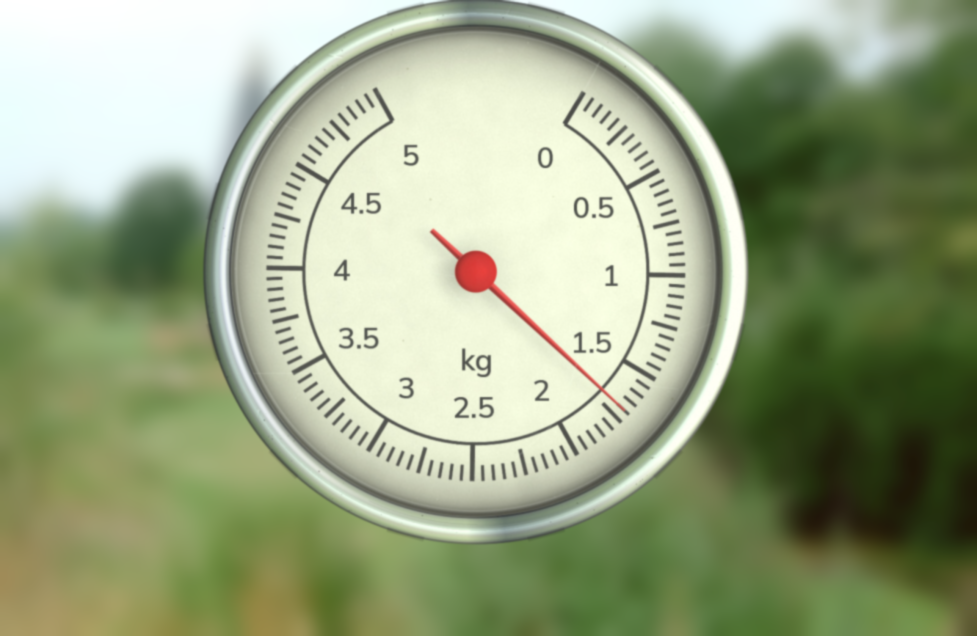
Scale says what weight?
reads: 1.7 kg
